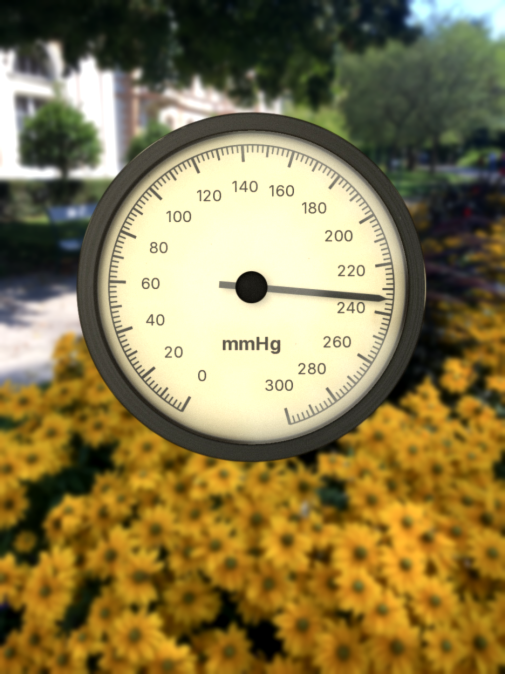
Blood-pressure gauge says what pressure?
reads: 234 mmHg
